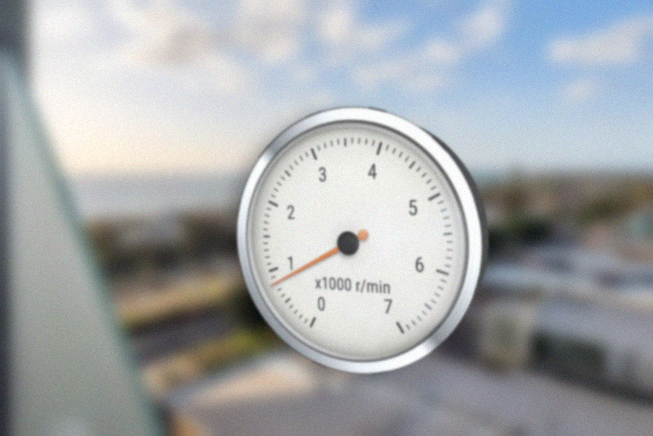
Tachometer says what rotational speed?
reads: 800 rpm
